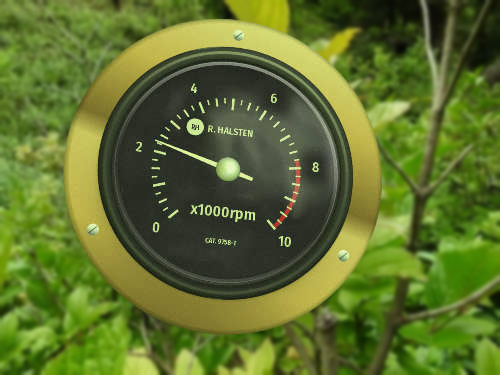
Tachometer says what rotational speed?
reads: 2250 rpm
